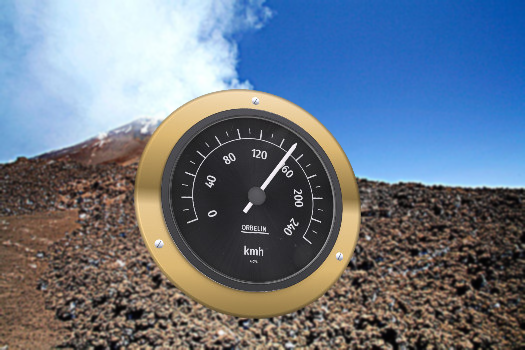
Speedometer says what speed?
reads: 150 km/h
